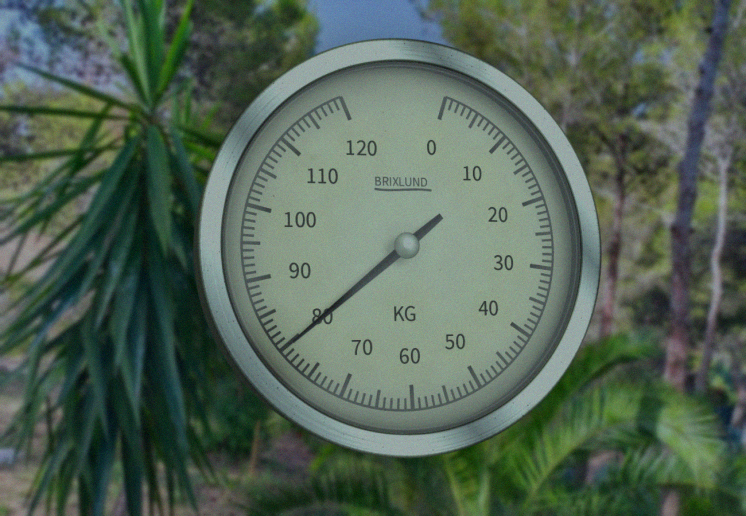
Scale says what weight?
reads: 80 kg
